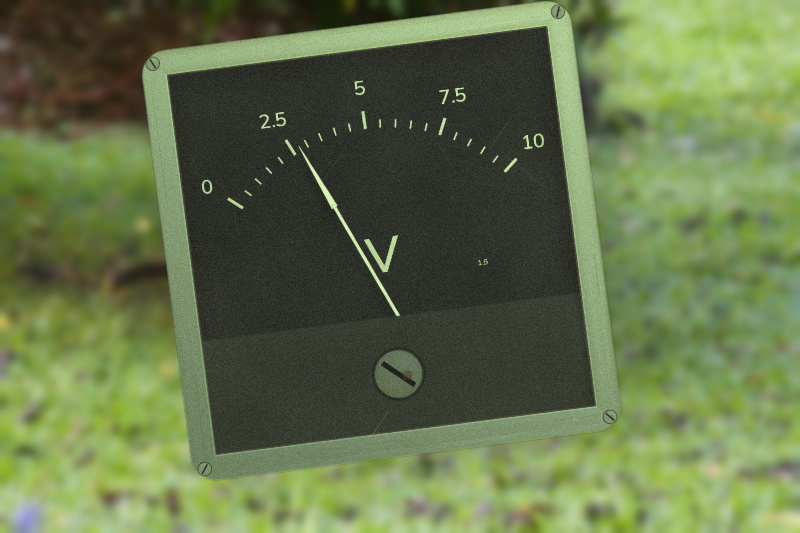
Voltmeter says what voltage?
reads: 2.75 V
